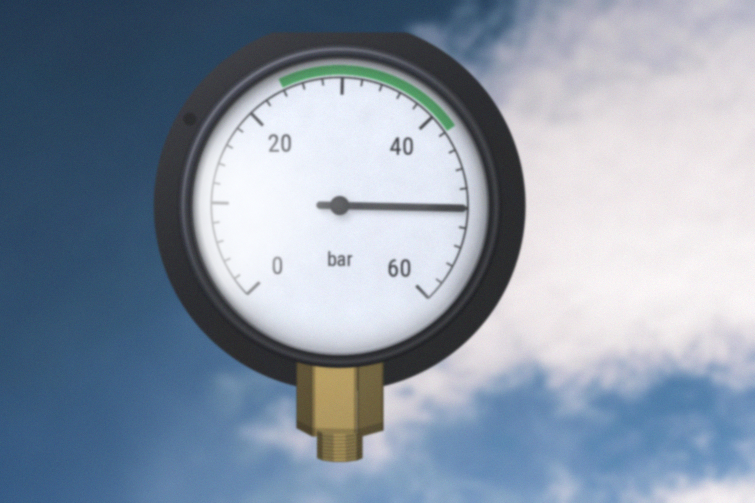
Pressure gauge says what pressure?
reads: 50 bar
